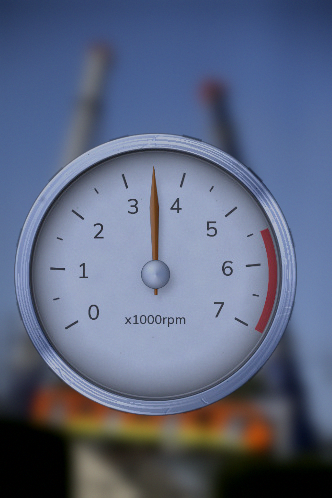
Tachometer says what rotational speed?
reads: 3500 rpm
